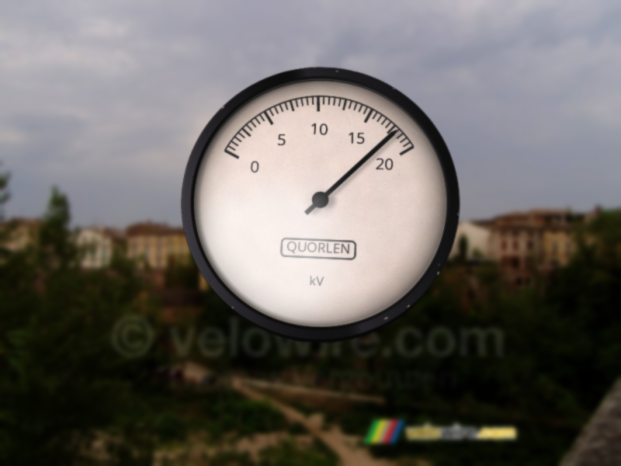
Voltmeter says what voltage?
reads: 18 kV
